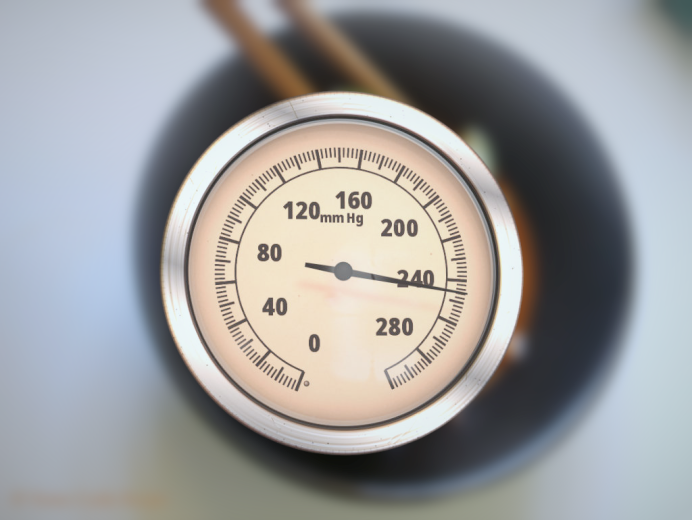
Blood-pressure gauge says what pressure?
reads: 246 mmHg
